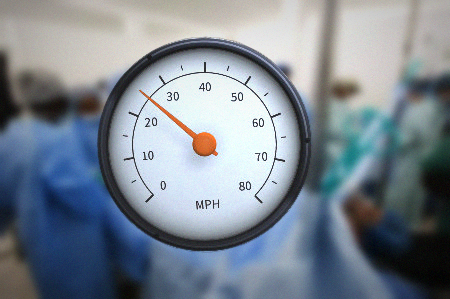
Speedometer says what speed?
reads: 25 mph
